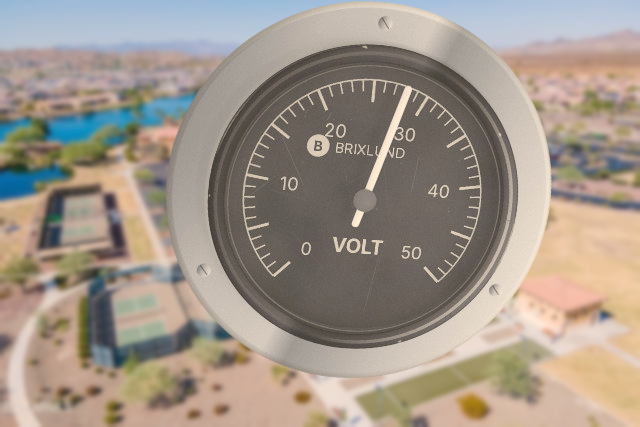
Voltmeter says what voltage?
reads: 28 V
